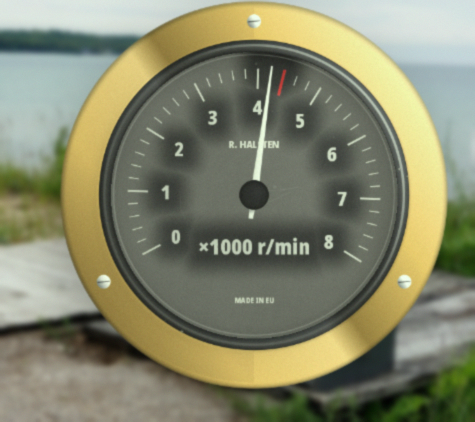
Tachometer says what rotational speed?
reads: 4200 rpm
